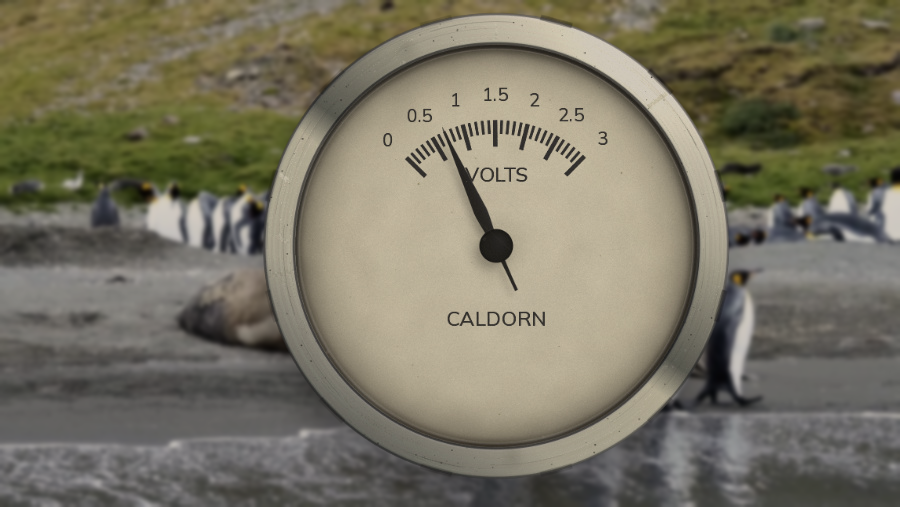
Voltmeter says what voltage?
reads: 0.7 V
